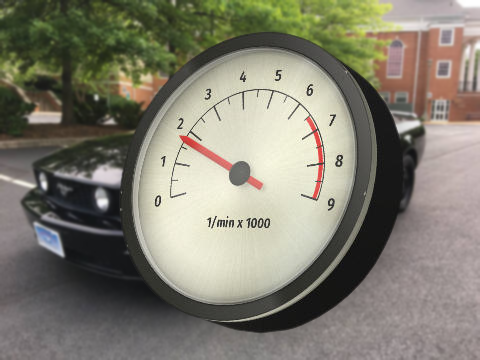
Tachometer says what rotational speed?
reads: 1750 rpm
